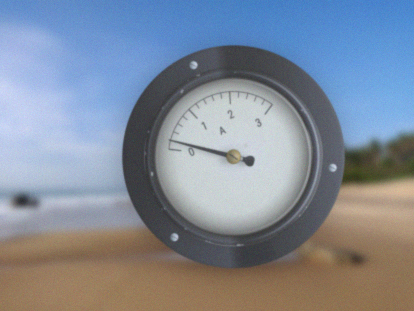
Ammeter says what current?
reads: 0.2 A
